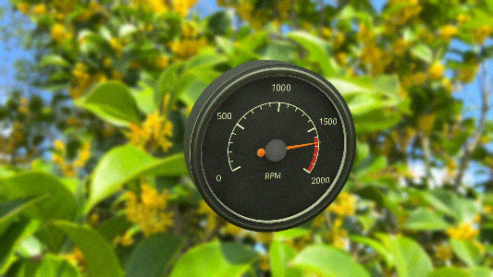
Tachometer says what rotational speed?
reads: 1650 rpm
